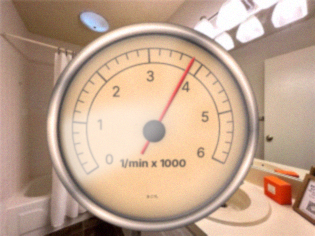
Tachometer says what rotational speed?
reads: 3800 rpm
